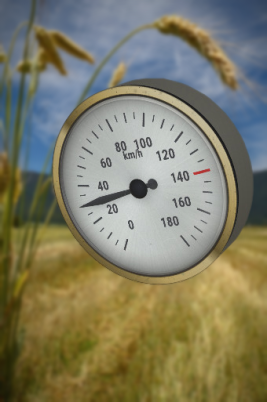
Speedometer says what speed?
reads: 30 km/h
